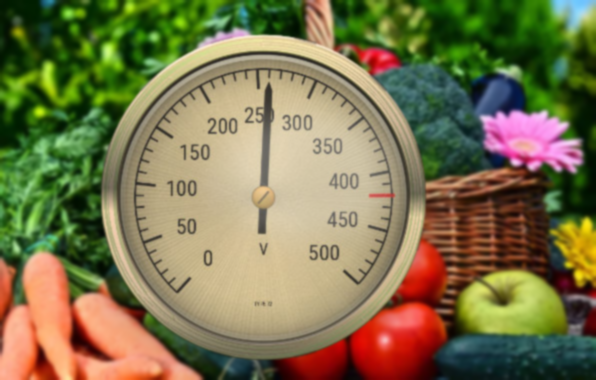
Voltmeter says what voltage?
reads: 260 V
